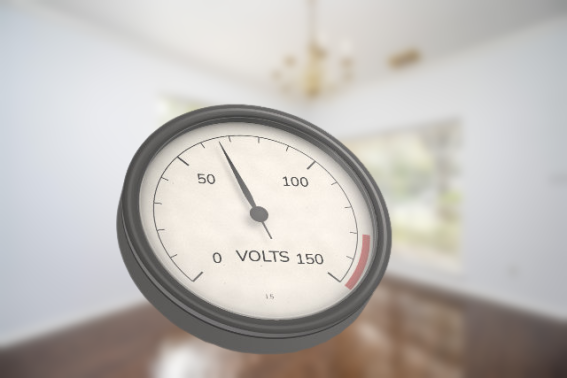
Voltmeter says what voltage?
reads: 65 V
